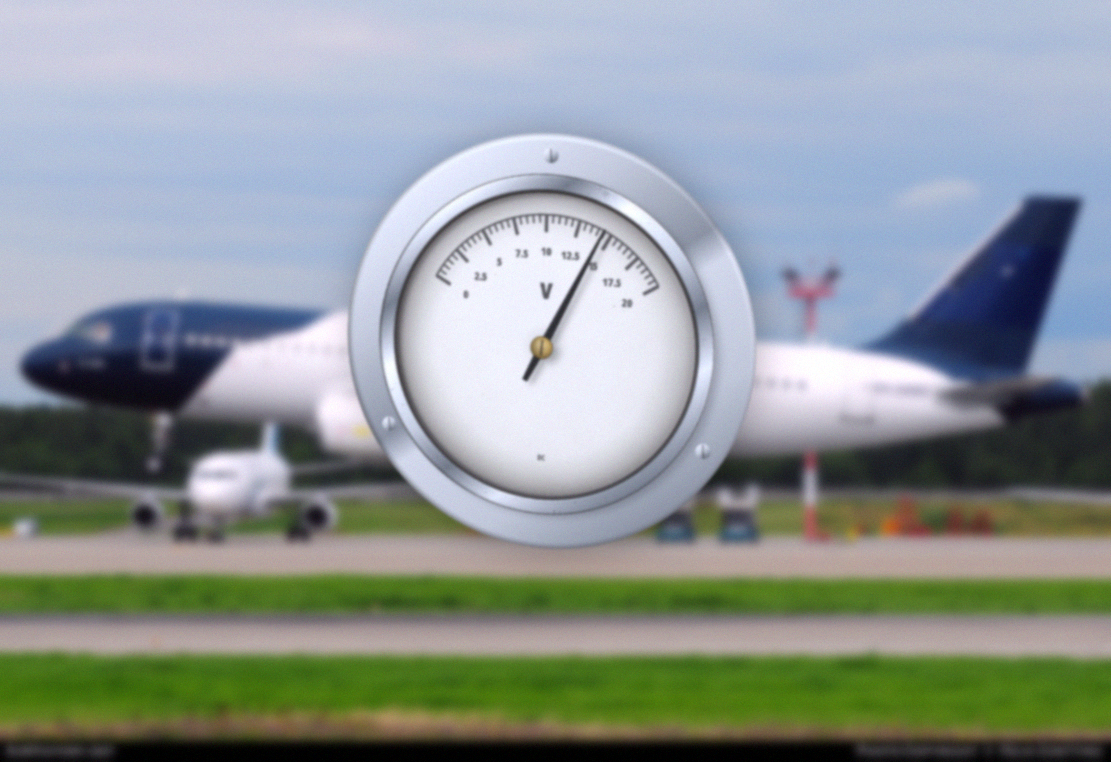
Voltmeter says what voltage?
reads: 14.5 V
